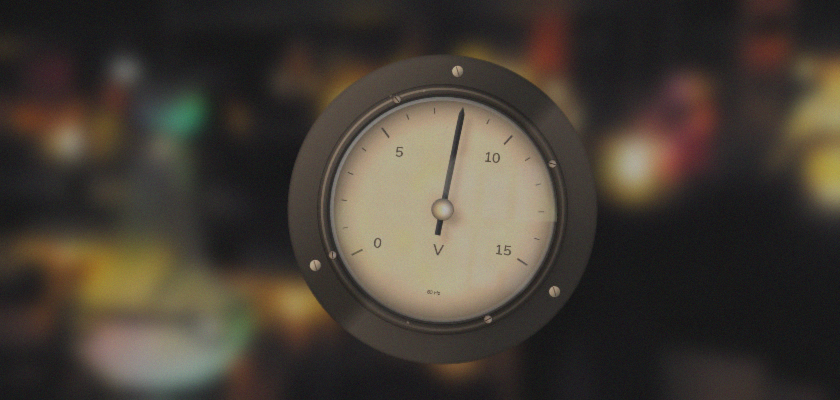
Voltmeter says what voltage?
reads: 8 V
